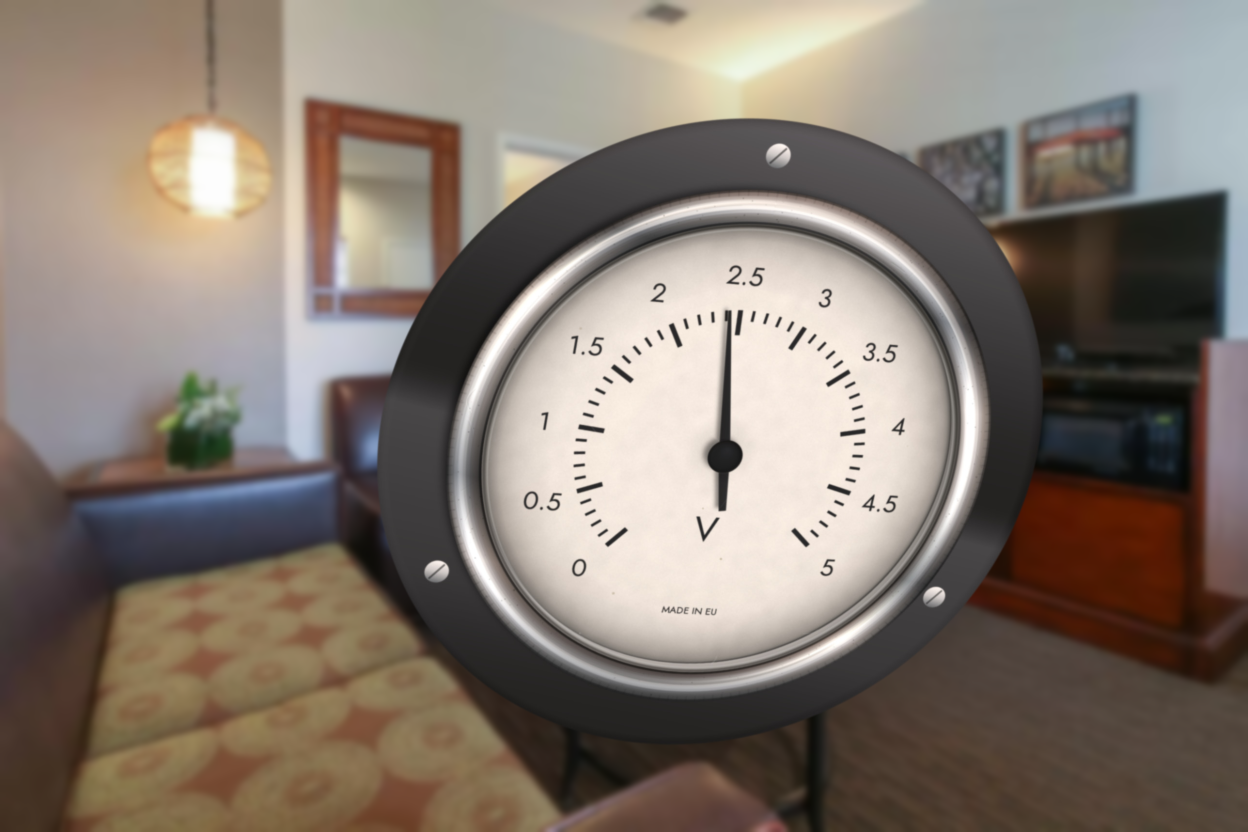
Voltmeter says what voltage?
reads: 2.4 V
